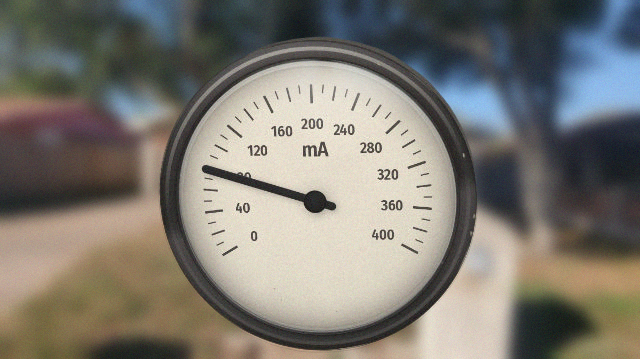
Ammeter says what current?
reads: 80 mA
